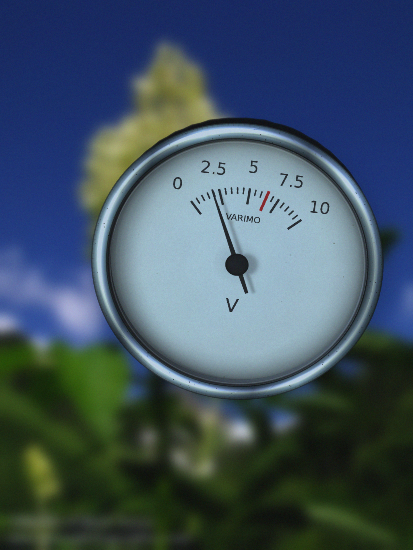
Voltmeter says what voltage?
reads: 2 V
